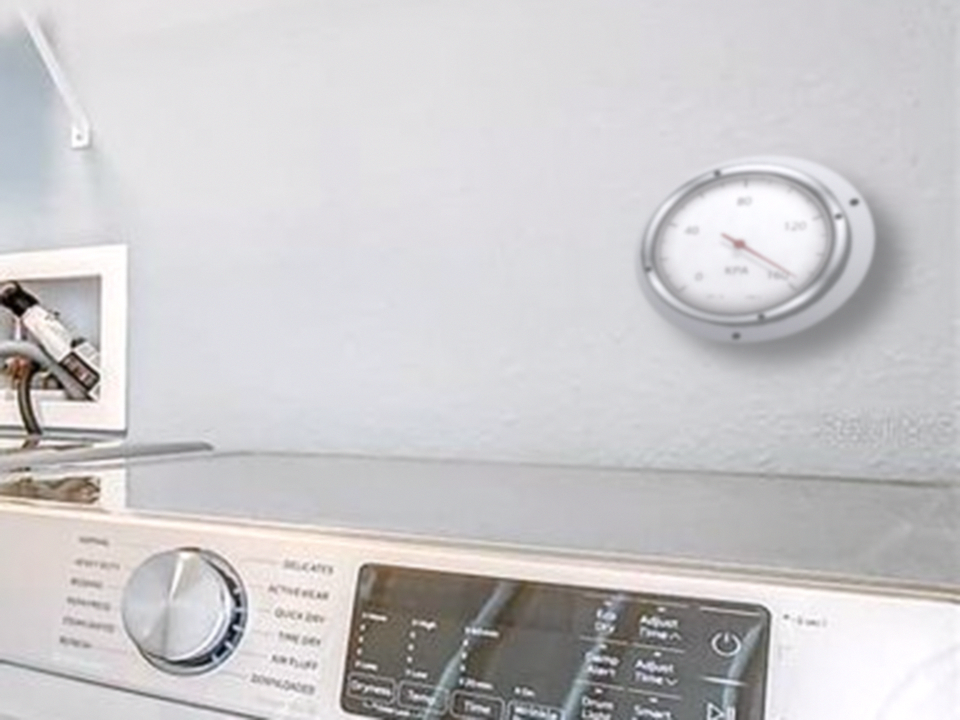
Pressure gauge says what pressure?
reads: 155 kPa
